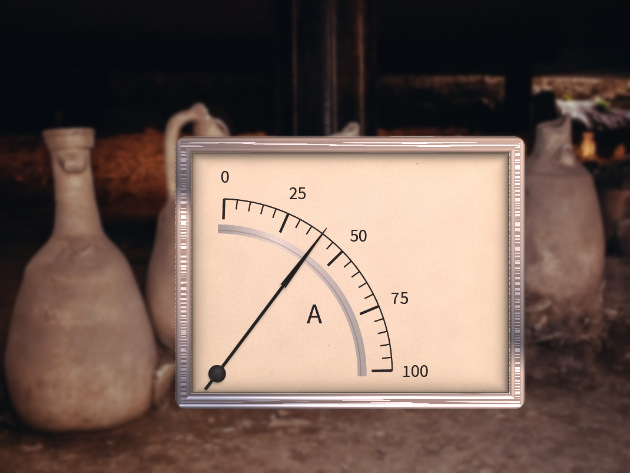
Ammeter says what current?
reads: 40 A
